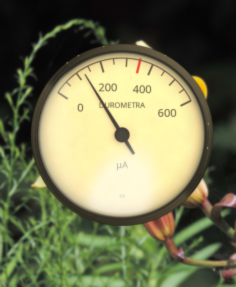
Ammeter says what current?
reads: 125 µA
